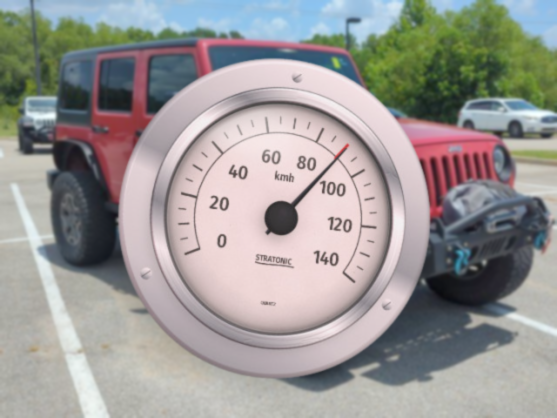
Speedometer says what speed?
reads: 90 km/h
